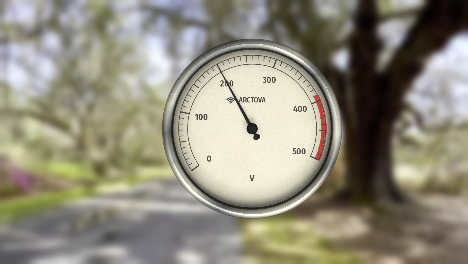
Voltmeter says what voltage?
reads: 200 V
